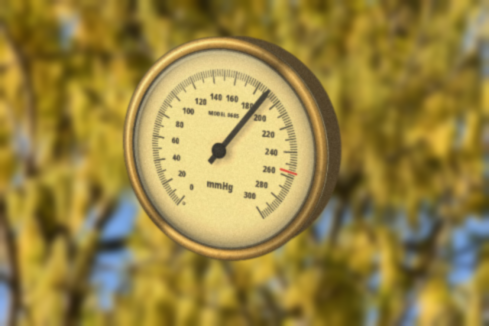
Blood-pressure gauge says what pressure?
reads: 190 mmHg
